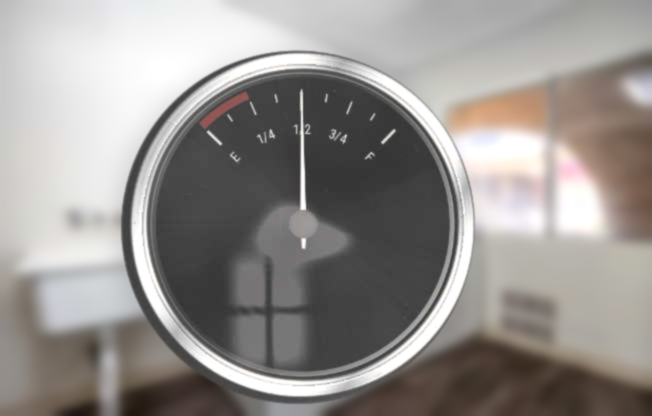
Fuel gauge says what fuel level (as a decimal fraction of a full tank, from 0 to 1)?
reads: 0.5
